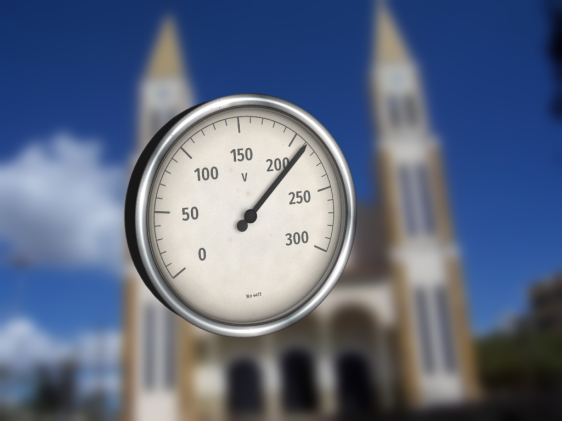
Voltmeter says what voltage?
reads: 210 V
